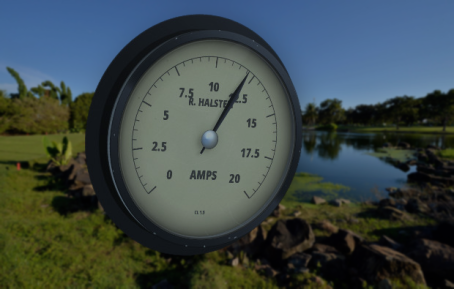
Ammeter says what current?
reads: 12 A
